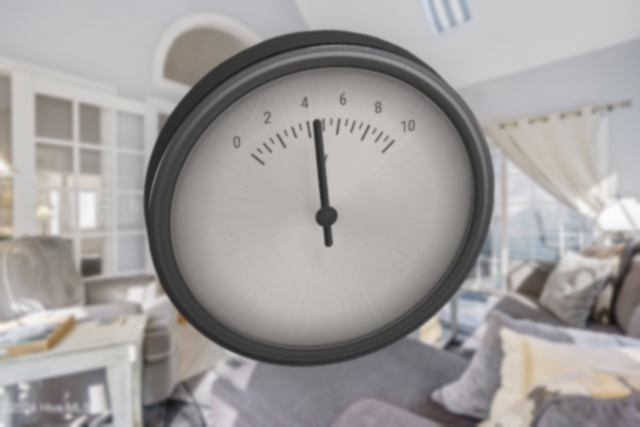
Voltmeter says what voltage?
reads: 4.5 V
